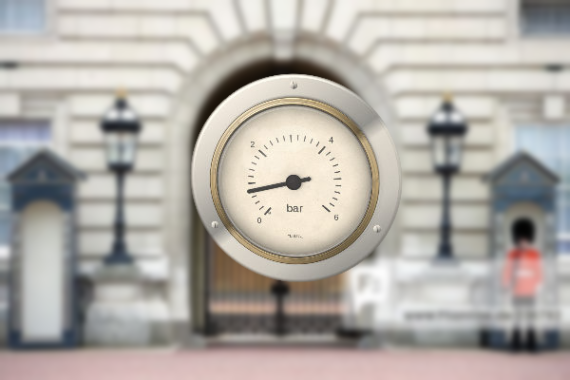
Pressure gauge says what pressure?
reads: 0.8 bar
